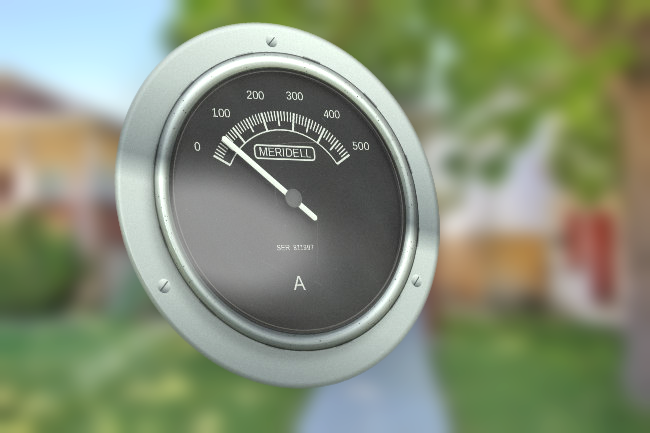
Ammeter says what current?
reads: 50 A
